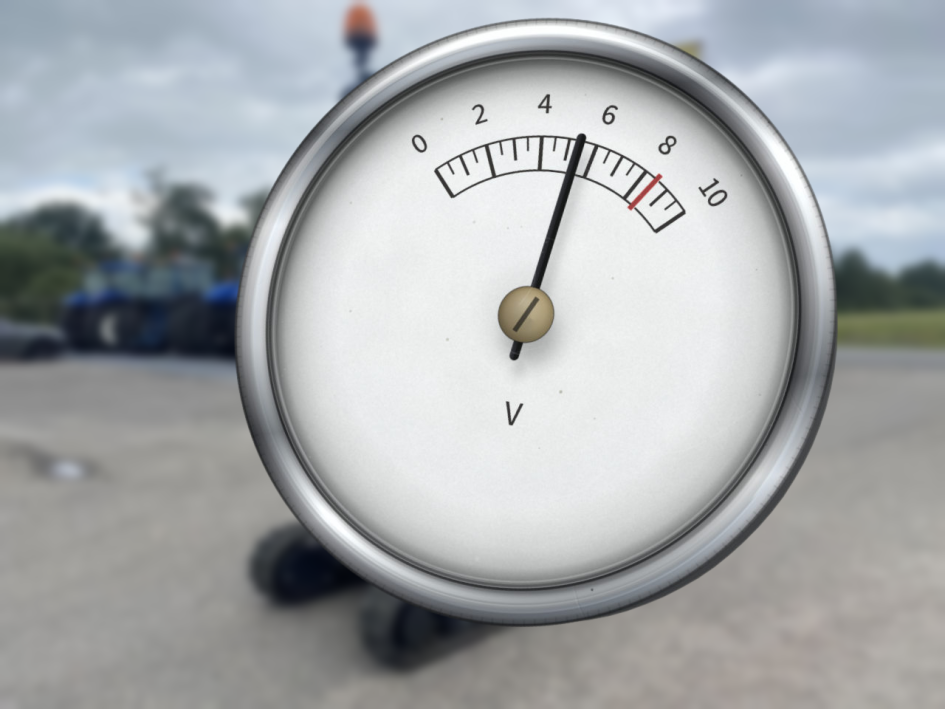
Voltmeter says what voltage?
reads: 5.5 V
